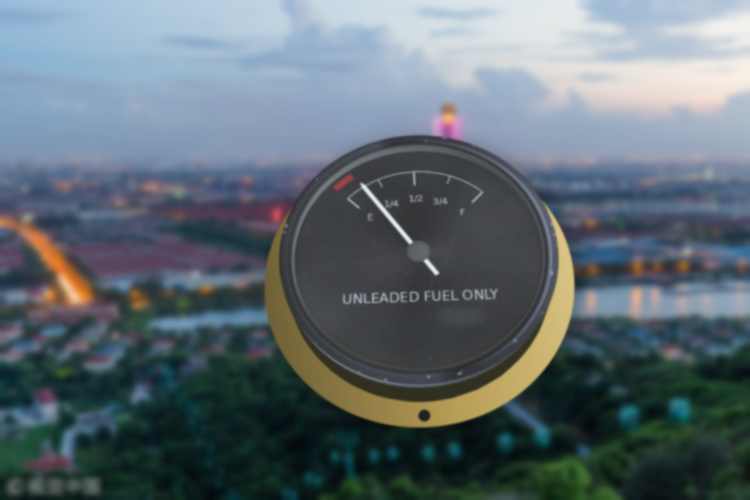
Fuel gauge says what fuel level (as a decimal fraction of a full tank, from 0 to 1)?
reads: 0.125
